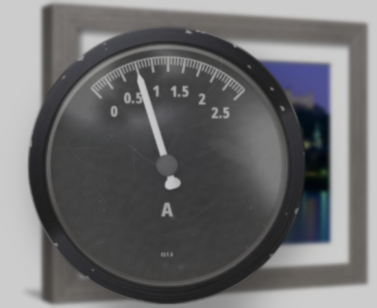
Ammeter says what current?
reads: 0.75 A
